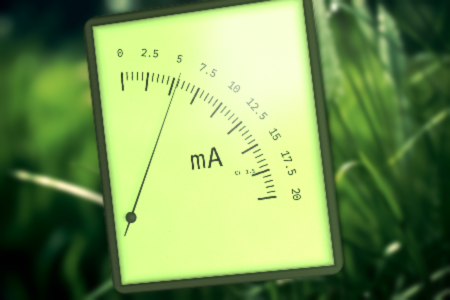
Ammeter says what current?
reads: 5.5 mA
